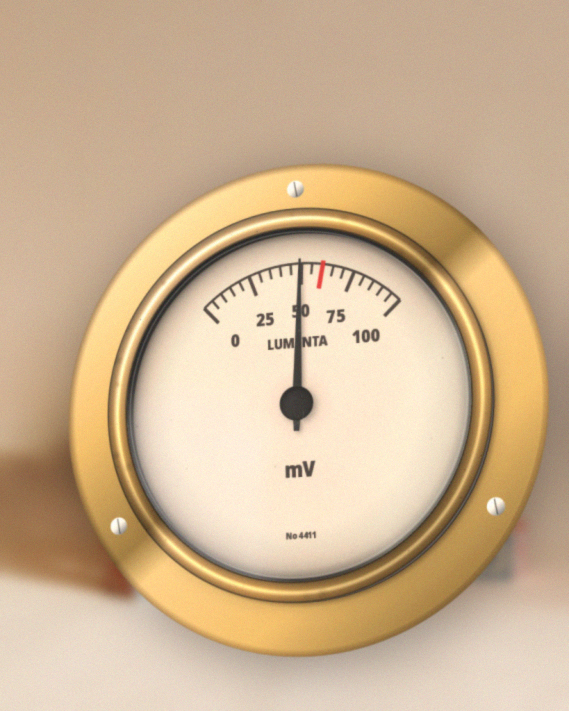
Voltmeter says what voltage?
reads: 50 mV
